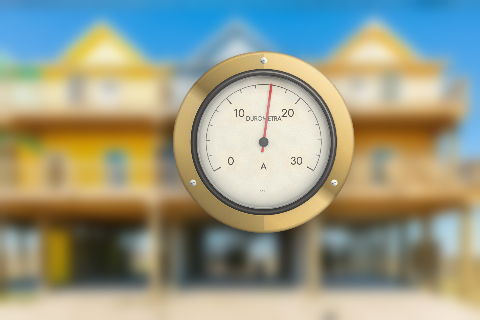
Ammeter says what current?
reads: 16 A
